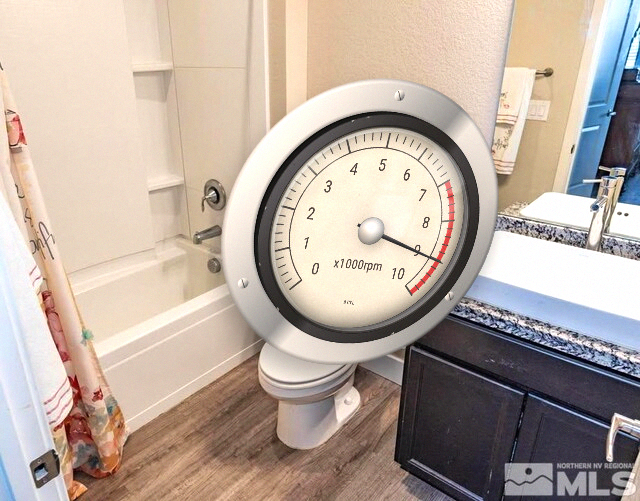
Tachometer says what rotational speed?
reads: 9000 rpm
